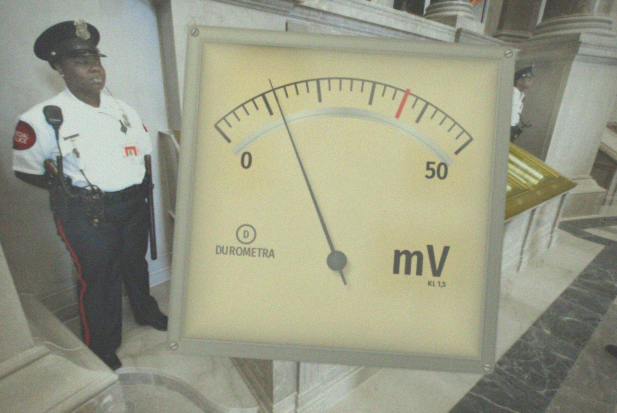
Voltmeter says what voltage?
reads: 12 mV
